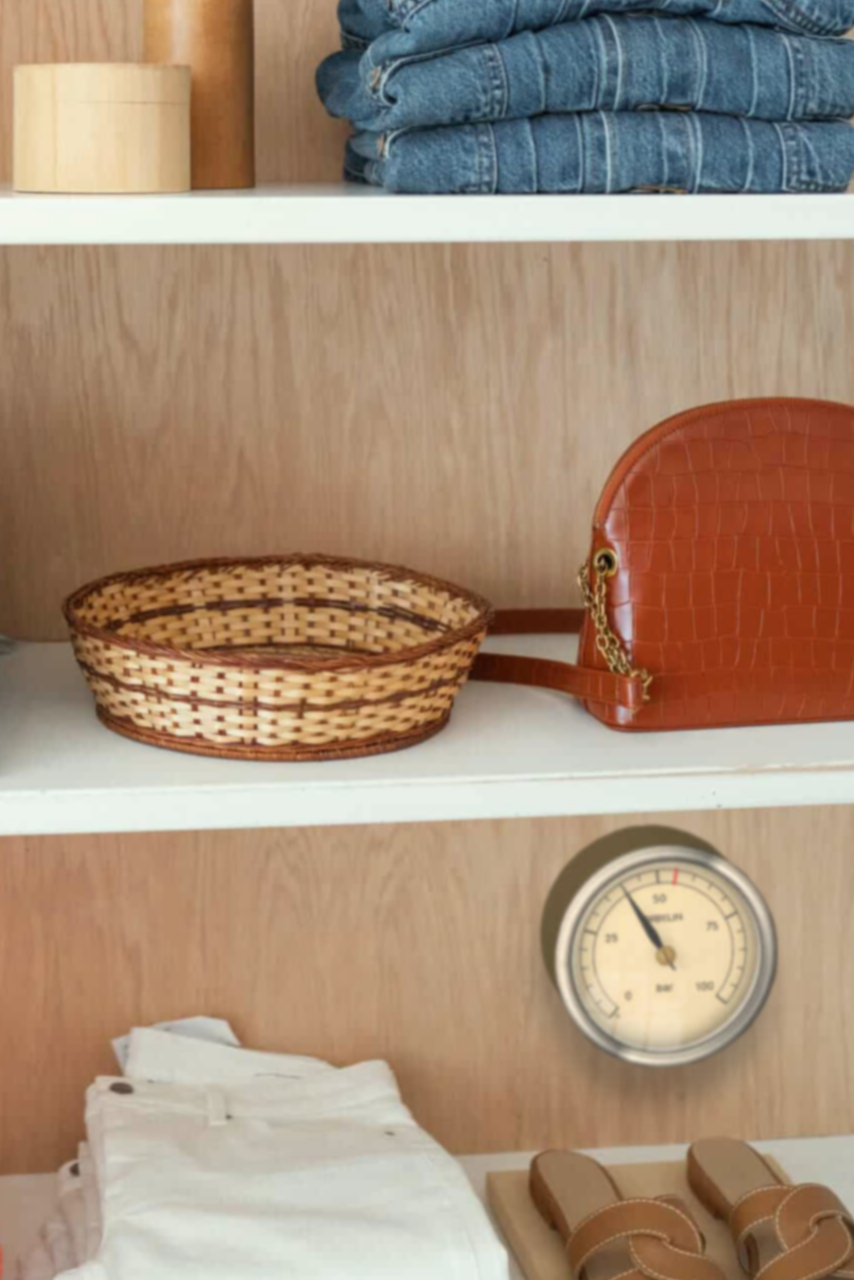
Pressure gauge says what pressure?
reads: 40 bar
